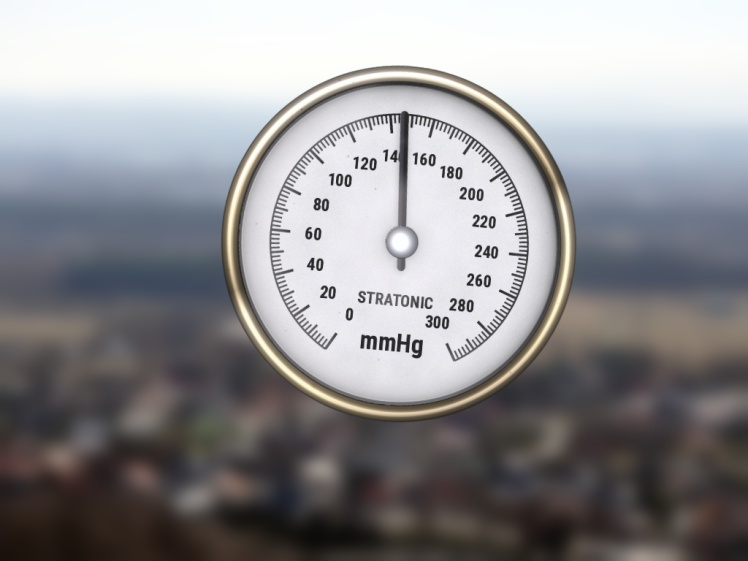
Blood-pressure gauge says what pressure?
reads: 146 mmHg
